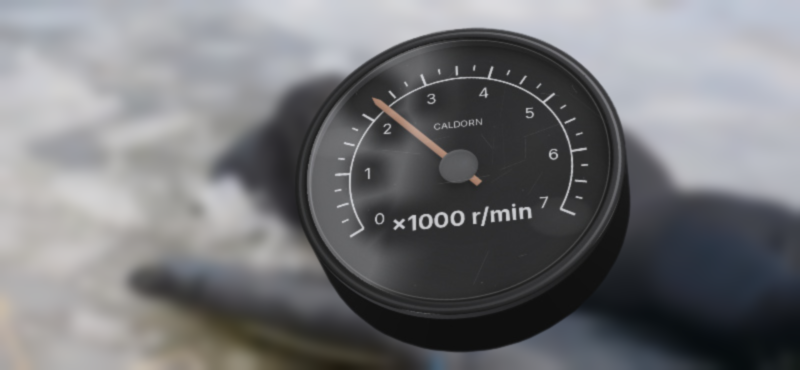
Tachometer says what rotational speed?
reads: 2250 rpm
